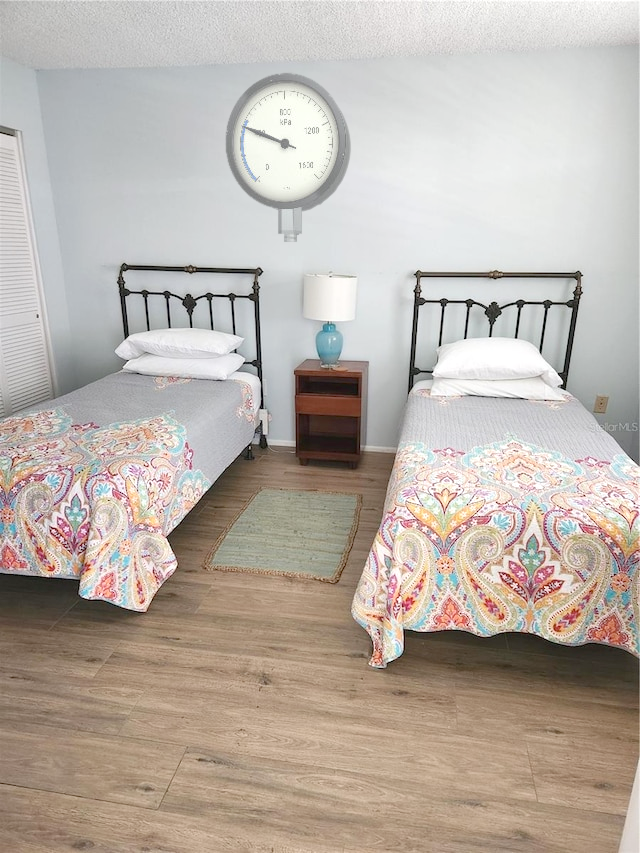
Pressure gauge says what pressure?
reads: 400 kPa
